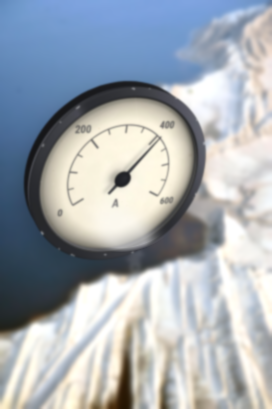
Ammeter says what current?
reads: 400 A
